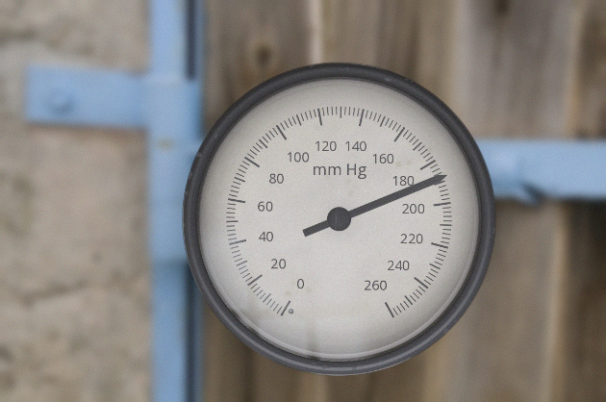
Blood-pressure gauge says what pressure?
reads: 188 mmHg
